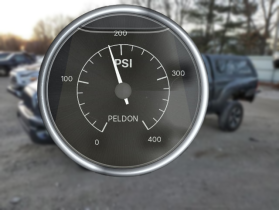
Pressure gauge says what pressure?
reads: 180 psi
